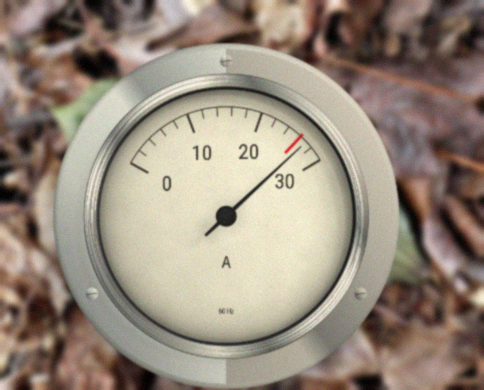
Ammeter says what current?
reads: 27 A
